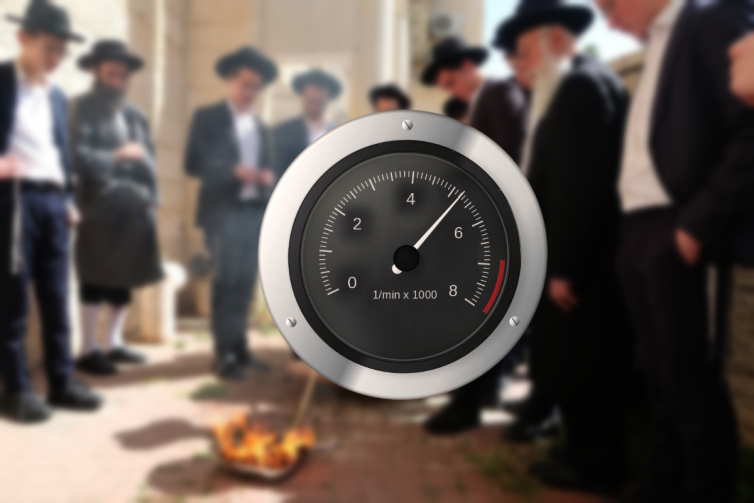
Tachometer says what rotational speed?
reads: 5200 rpm
